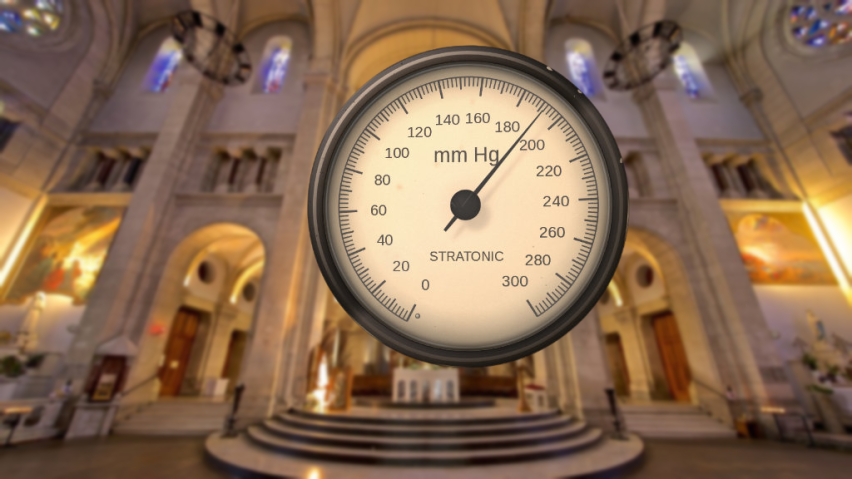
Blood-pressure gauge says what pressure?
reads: 192 mmHg
